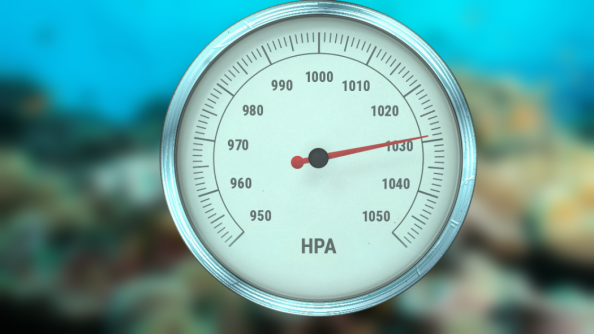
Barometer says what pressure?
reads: 1029 hPa
